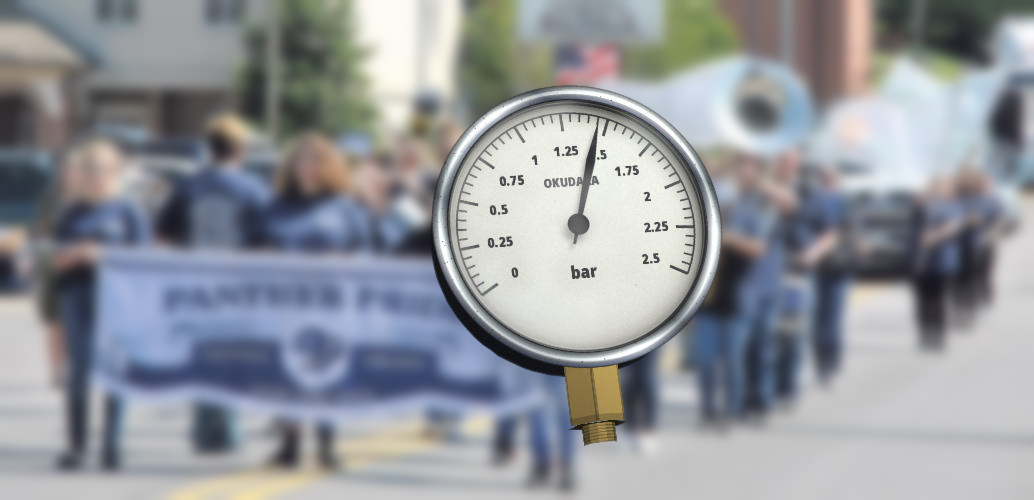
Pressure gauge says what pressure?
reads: 1.45 bar
